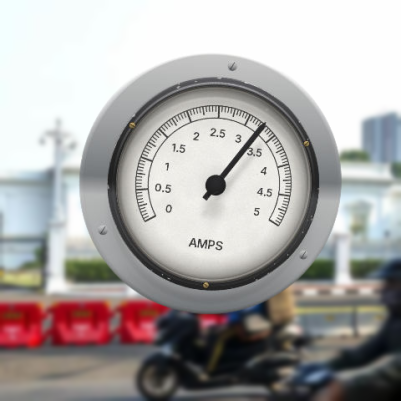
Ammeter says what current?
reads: 3.25 A
